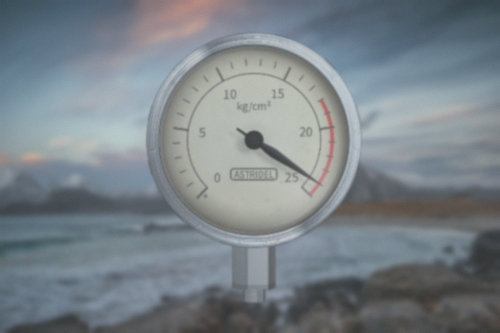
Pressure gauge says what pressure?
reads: 24 kg/cm²
